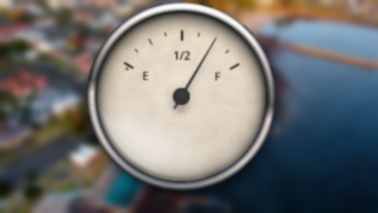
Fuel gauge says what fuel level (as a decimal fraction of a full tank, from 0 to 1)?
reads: 0.75
